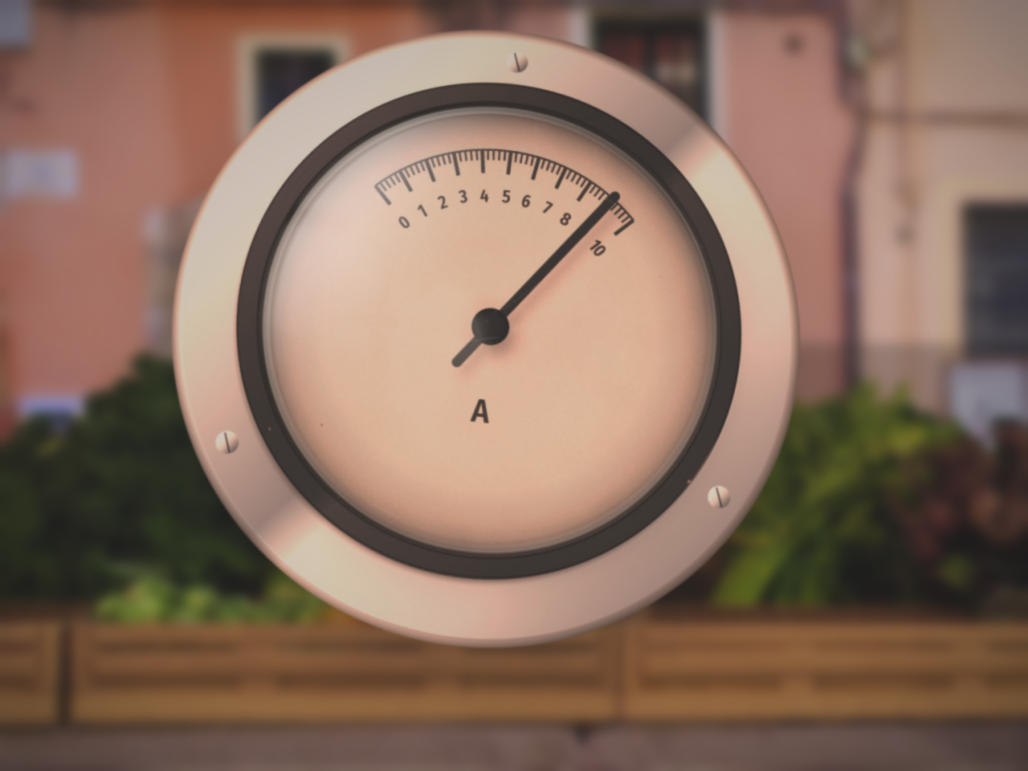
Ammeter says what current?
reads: 9 A
